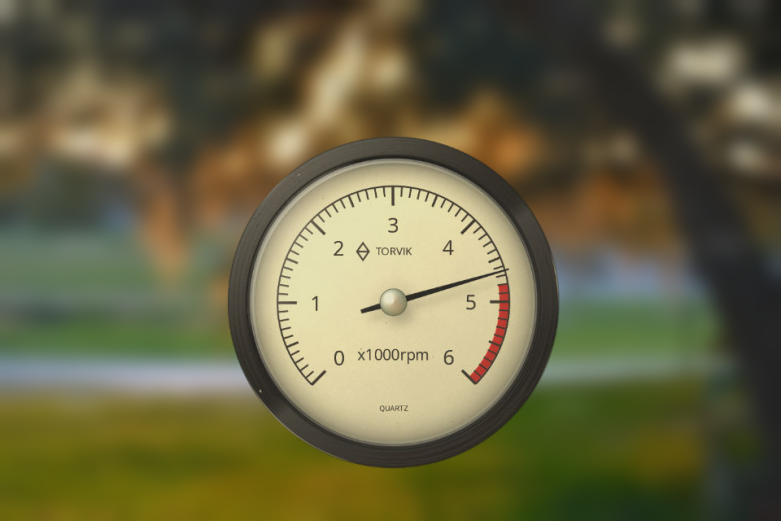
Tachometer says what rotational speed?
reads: 4650 rpm
